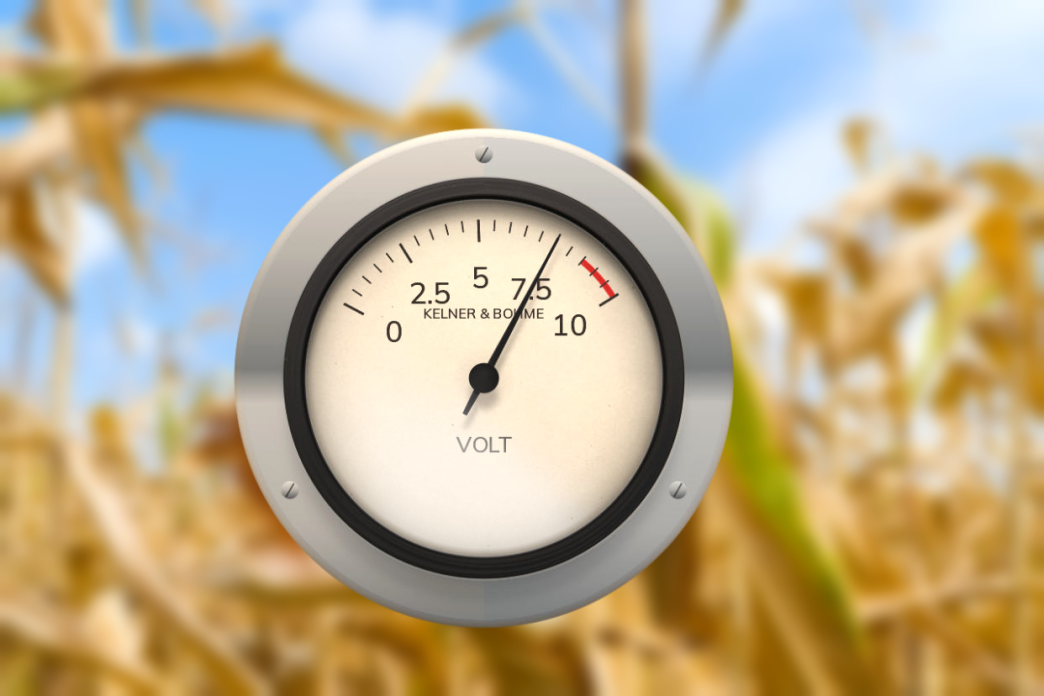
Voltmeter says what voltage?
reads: 7.5 V
